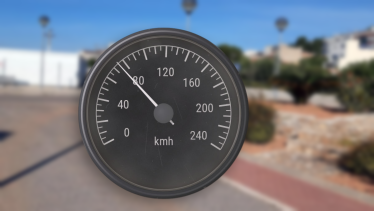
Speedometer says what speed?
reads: 75 km/h
